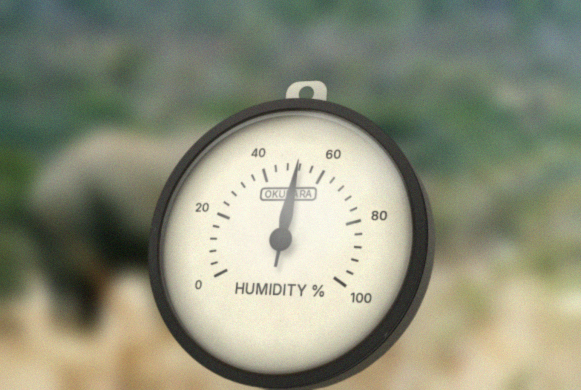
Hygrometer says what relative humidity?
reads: 52 %
